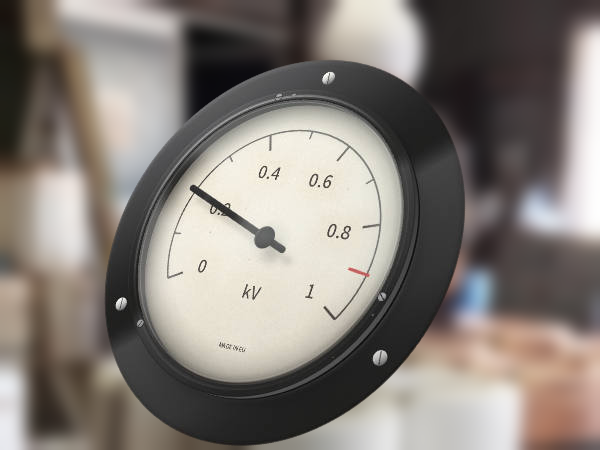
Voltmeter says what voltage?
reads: 0.2 kV
